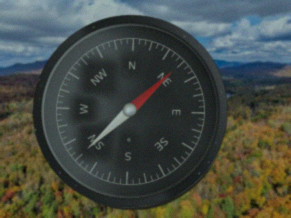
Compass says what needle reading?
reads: 45 °
